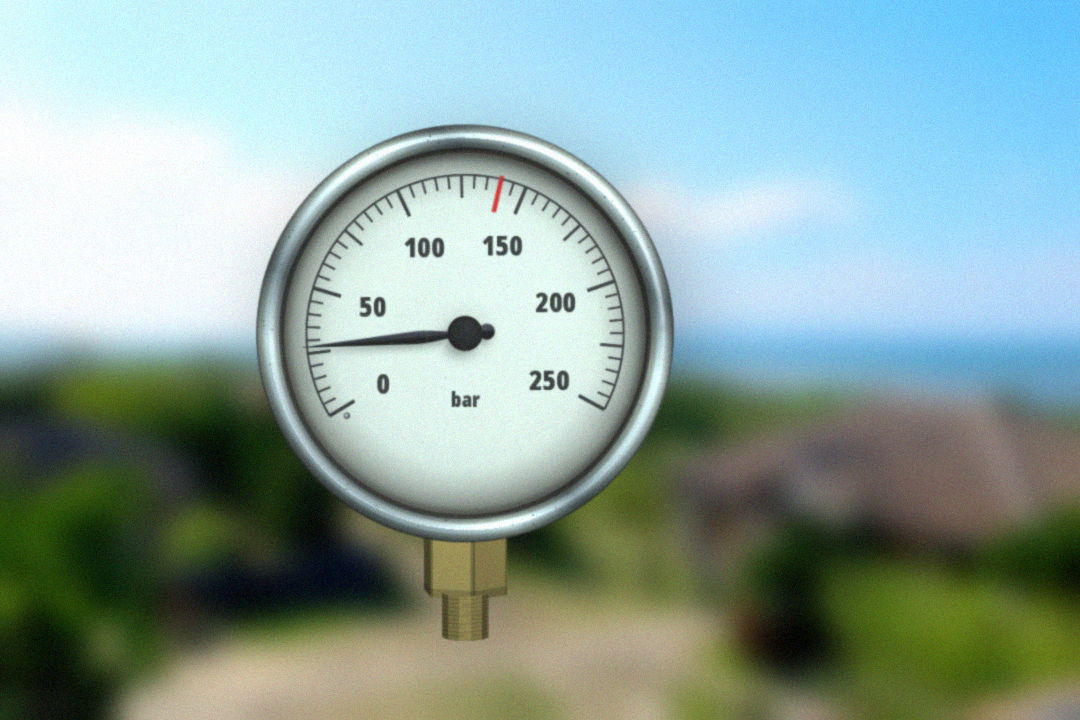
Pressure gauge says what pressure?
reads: 27.5 bar
